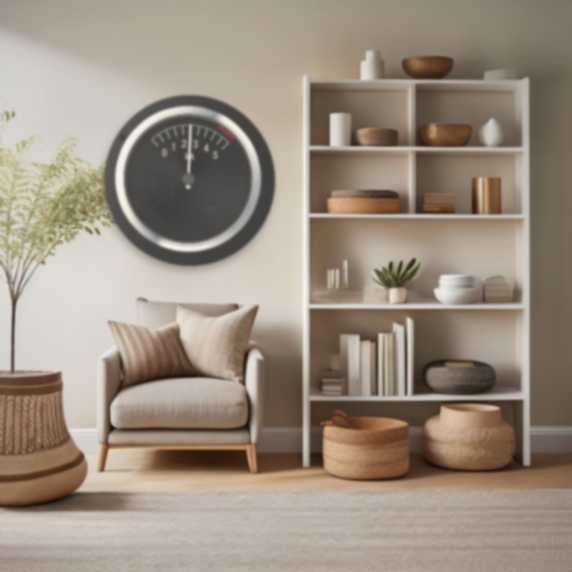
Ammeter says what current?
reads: 2.5 kA
